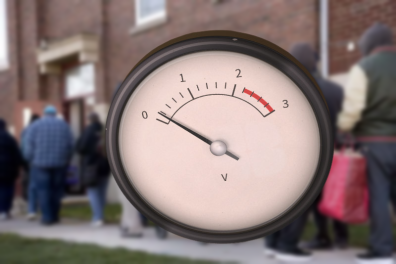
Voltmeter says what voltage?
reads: 0.2 V
